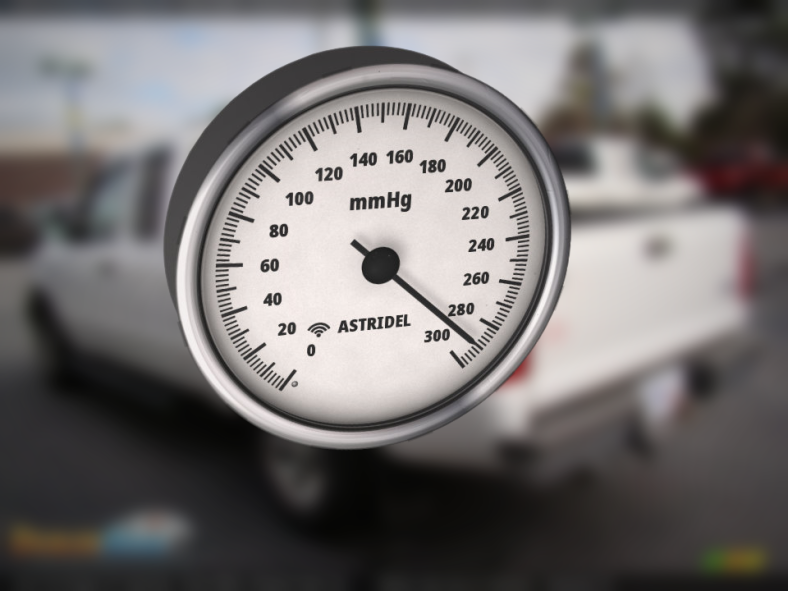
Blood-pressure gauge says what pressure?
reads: 290 mmHg
